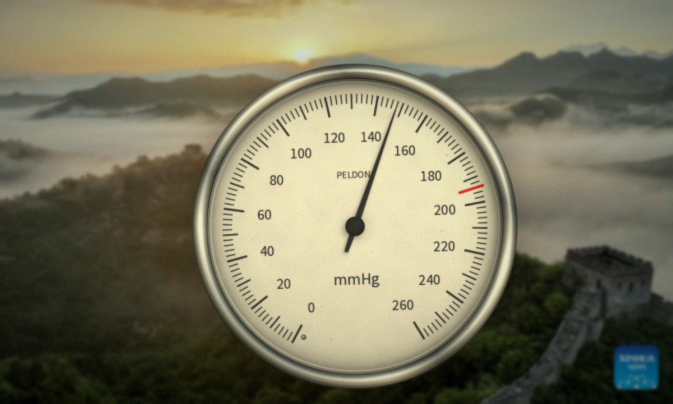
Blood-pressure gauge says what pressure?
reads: 148 mmHg
